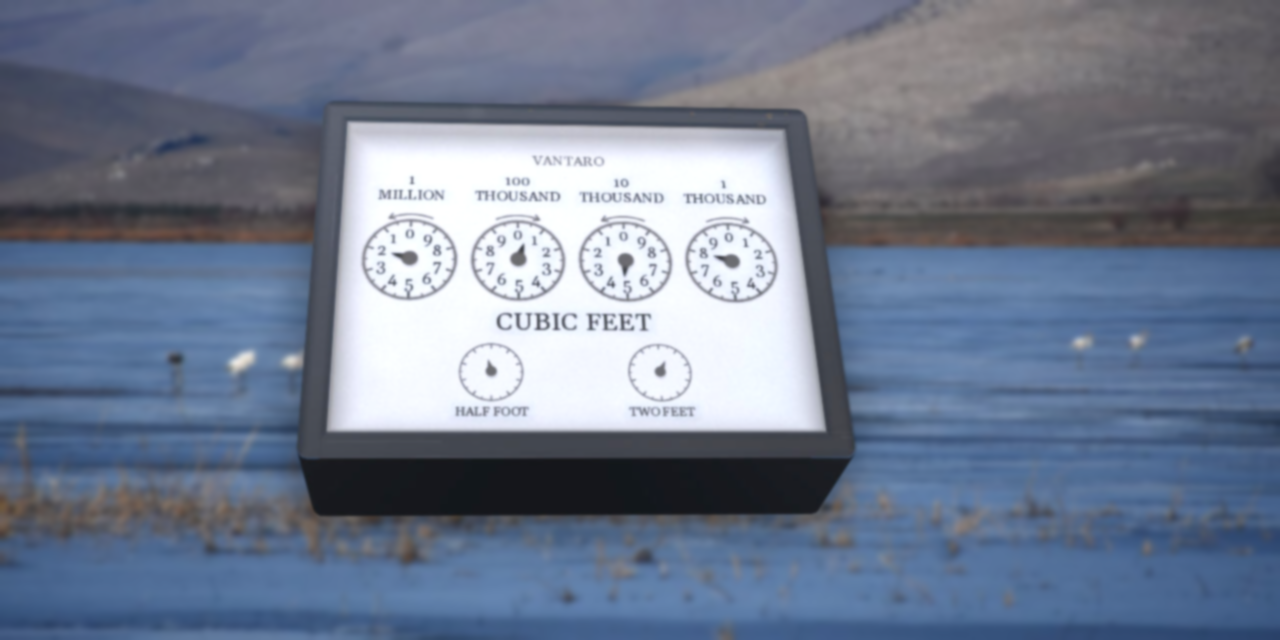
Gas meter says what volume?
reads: 204800 ft³
